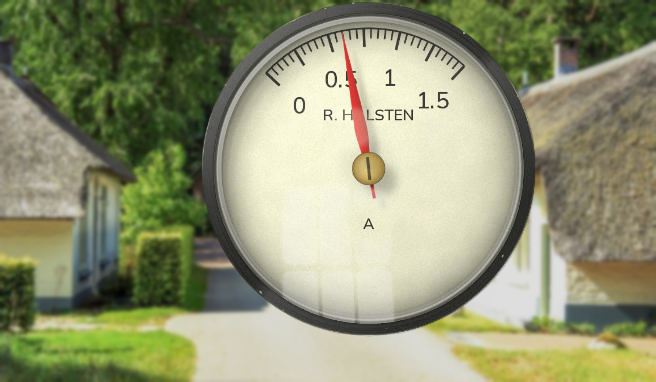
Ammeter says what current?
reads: 0.6 A
